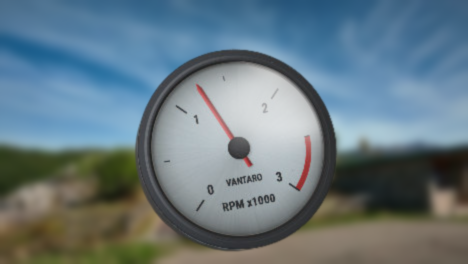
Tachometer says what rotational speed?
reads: 1250 rpm
